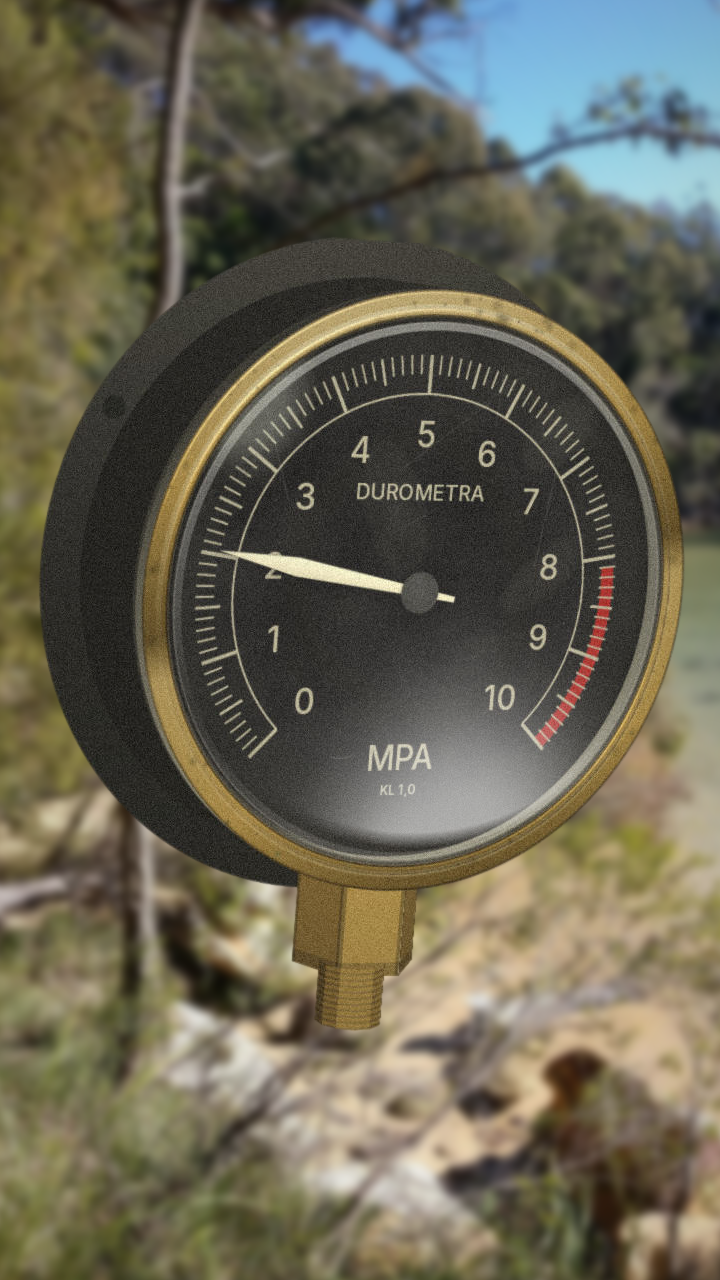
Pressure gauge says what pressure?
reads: 2.05 MPa
